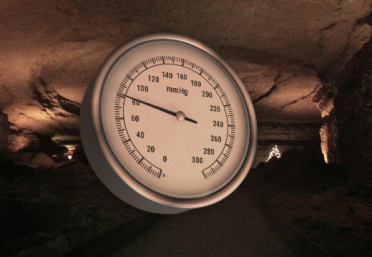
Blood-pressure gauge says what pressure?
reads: 80 mmHg
